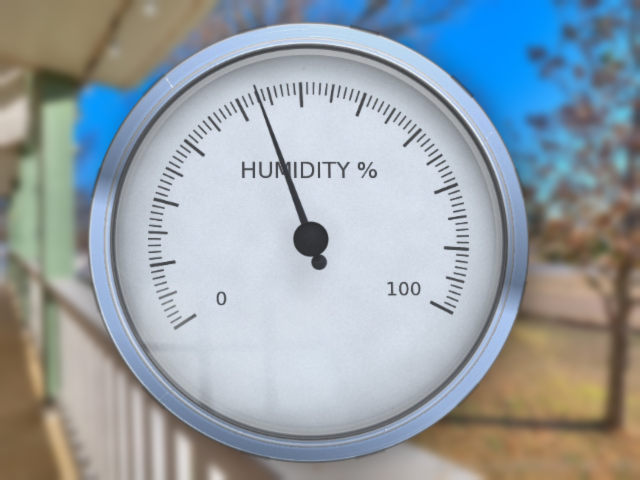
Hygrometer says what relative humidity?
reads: 43 %
